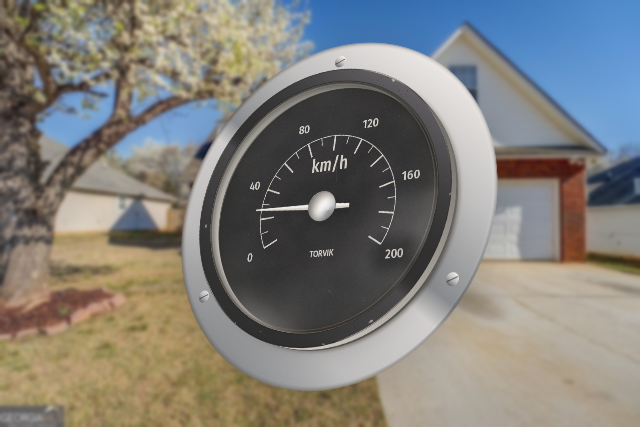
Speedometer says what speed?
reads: 25 km/h
